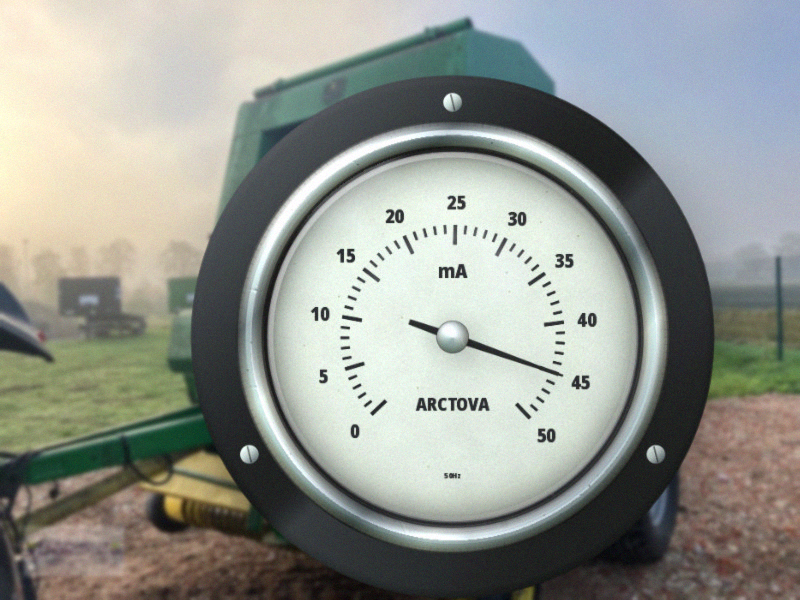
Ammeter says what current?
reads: 45 mA
